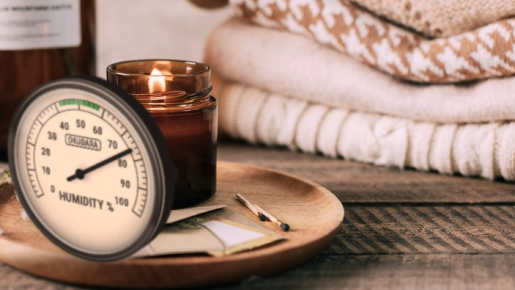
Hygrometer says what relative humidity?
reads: 76 %
